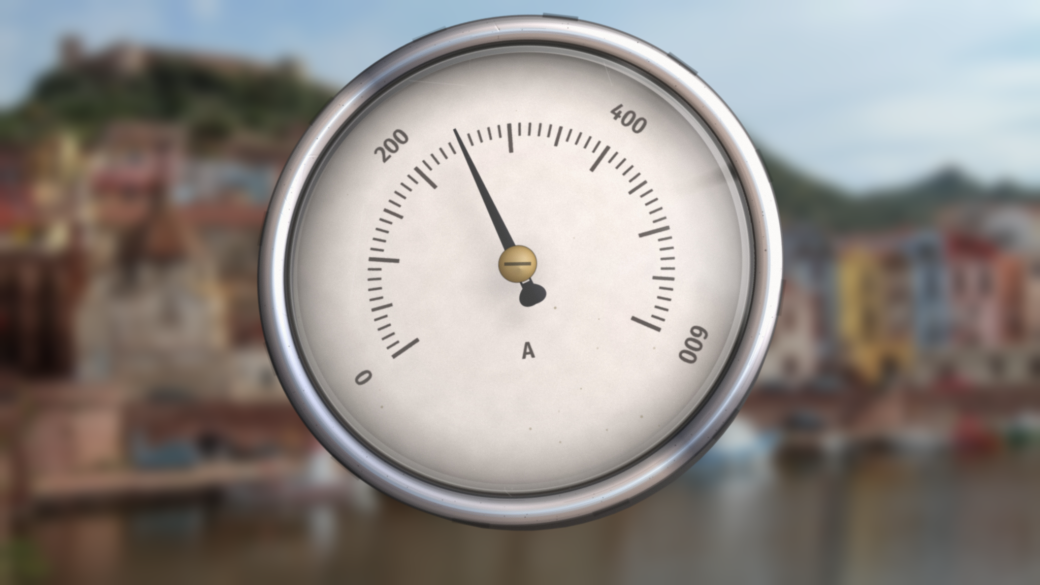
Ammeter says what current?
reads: 250 A
